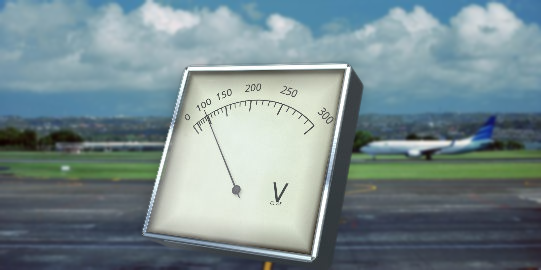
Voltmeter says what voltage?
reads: 100 V
